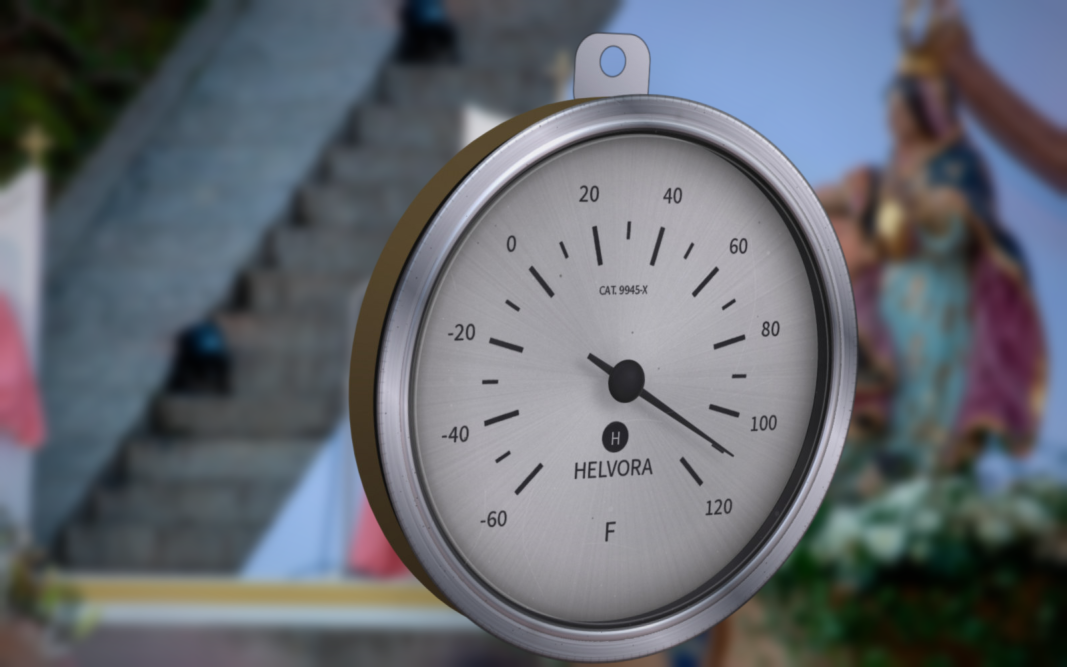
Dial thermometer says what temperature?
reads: 110 °F
